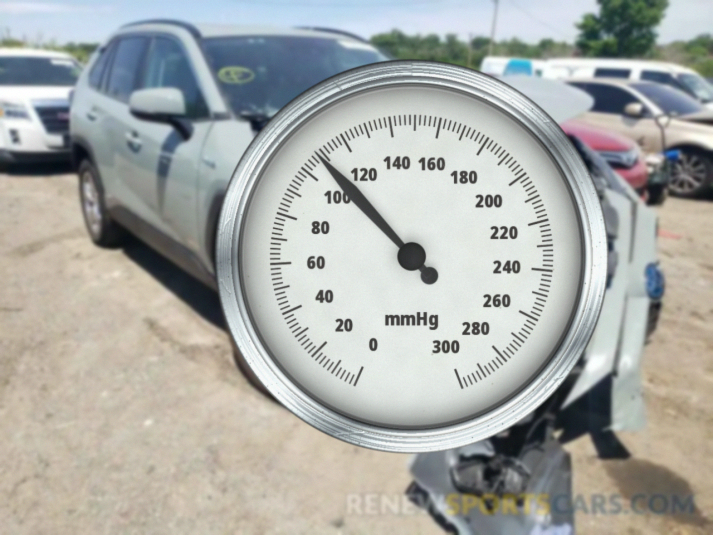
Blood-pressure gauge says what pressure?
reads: 108 mmHg
